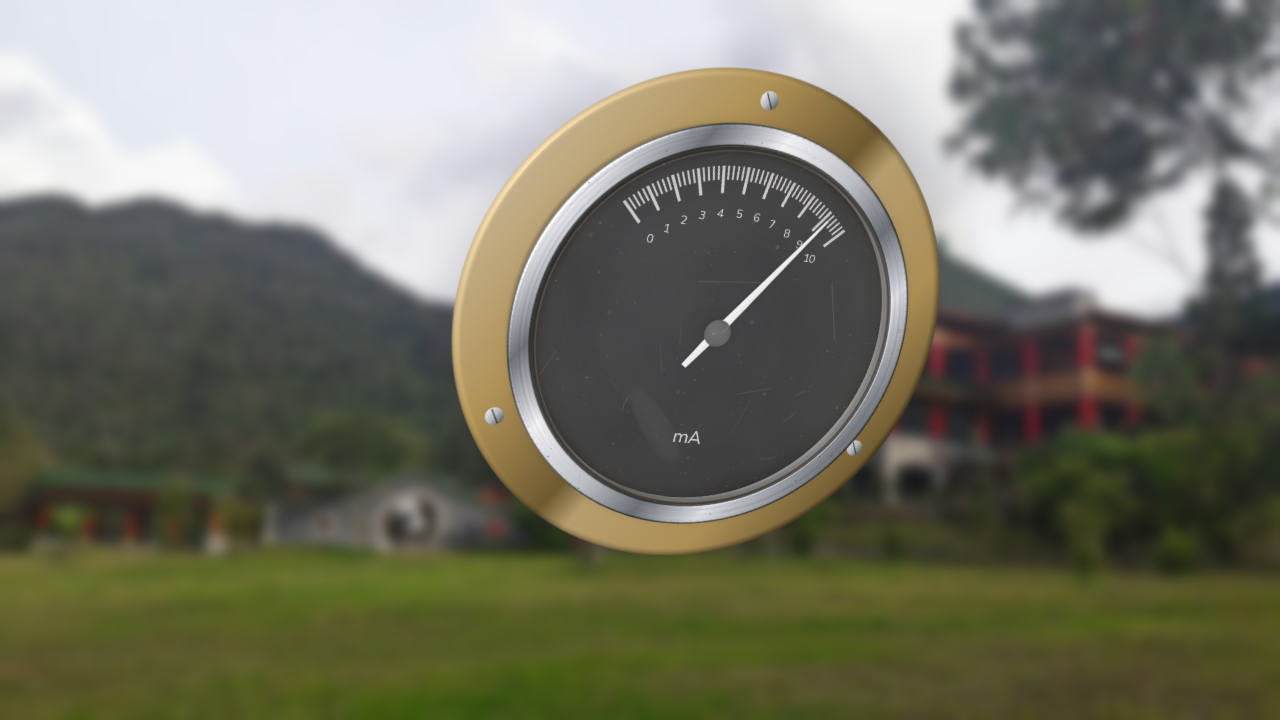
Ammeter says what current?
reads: 9 mA
